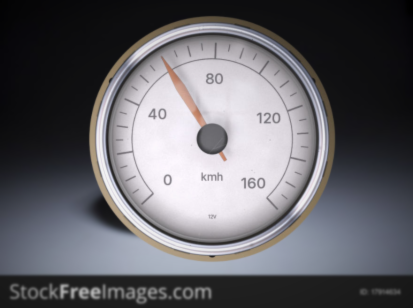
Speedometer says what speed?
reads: 60 km/h
